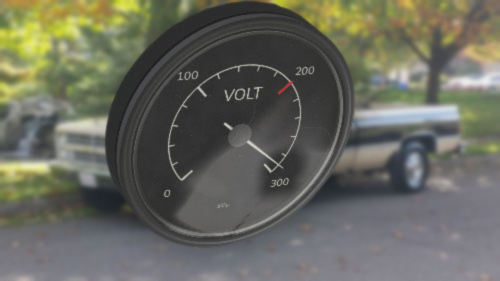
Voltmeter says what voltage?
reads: 290 V
